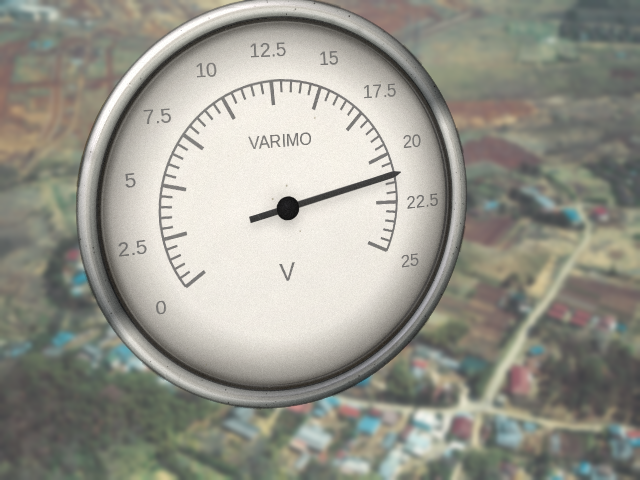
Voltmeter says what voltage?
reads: 21 V
